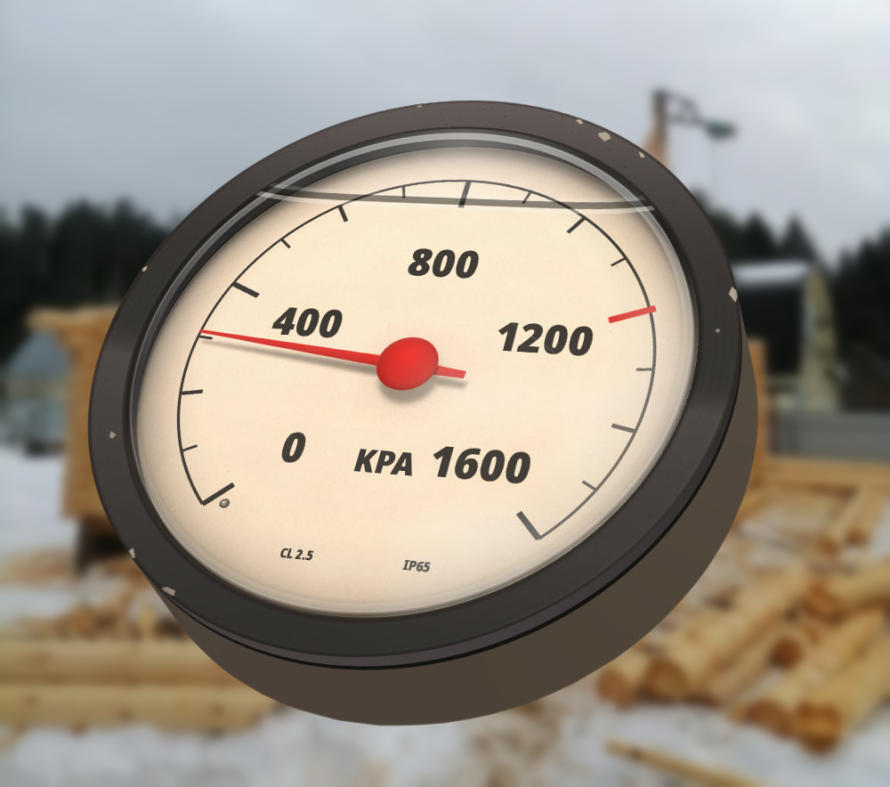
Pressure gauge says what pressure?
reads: 300 kPa
